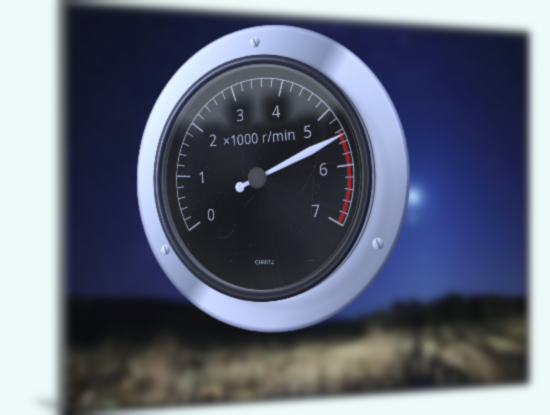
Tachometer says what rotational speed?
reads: 5500 rpm
